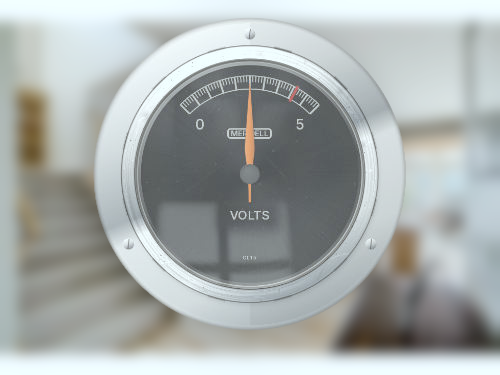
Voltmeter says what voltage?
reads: 2.5 V
